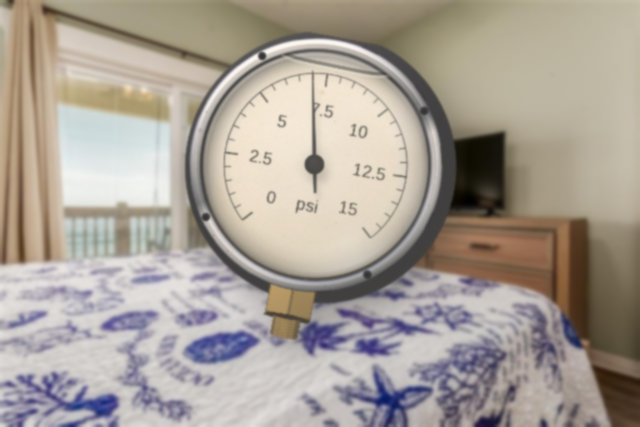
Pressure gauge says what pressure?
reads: 7 psi
